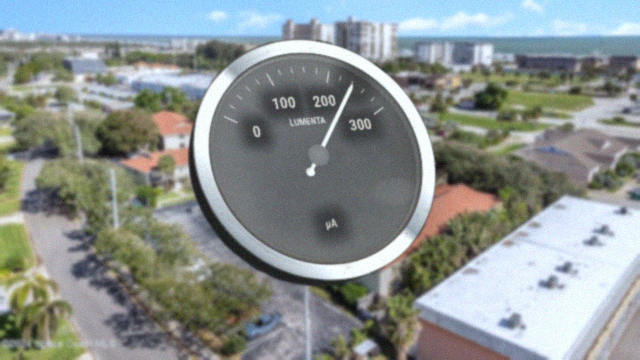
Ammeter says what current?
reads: 240 µA
